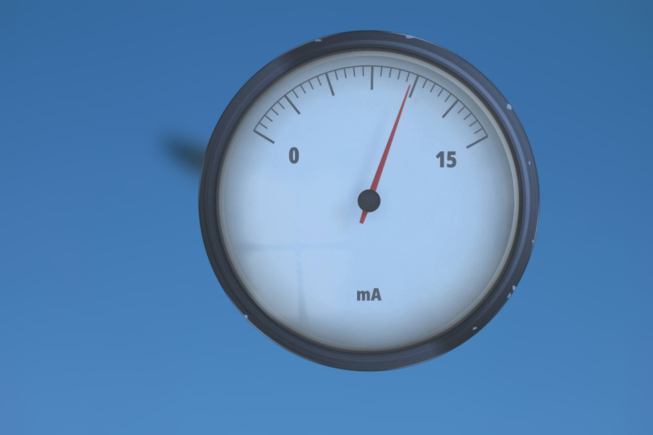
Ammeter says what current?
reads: 9.75 mA
